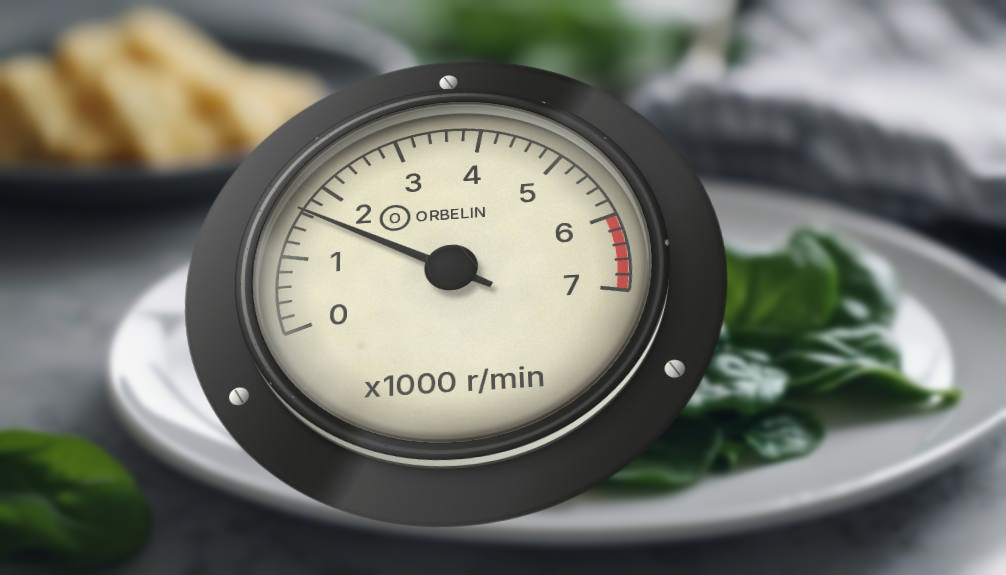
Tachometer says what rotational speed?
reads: 1600 rpm
